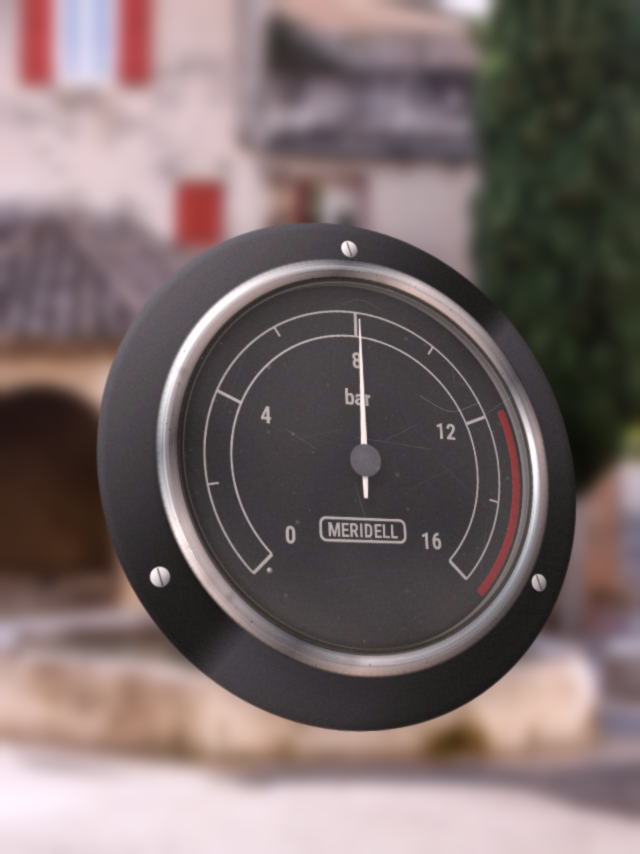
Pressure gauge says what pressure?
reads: 8 bar
